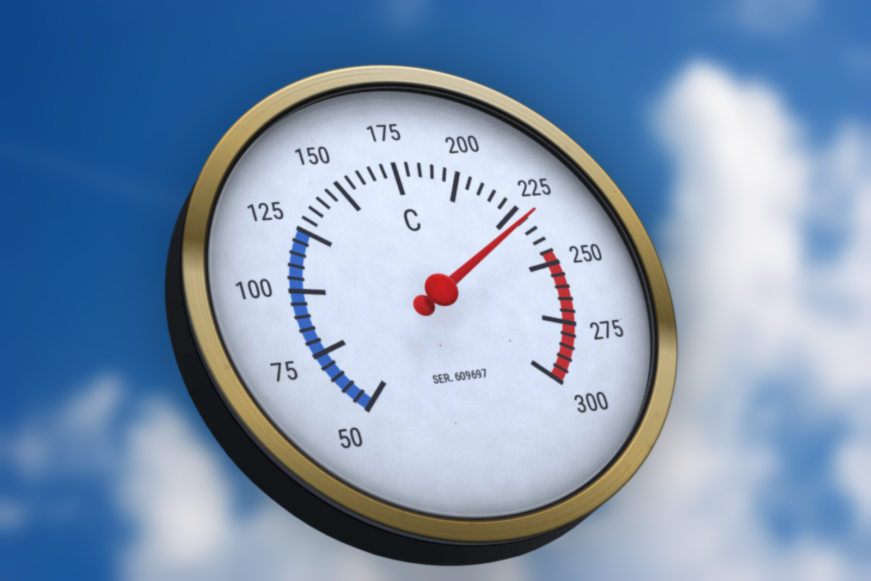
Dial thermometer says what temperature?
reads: 230 °C
